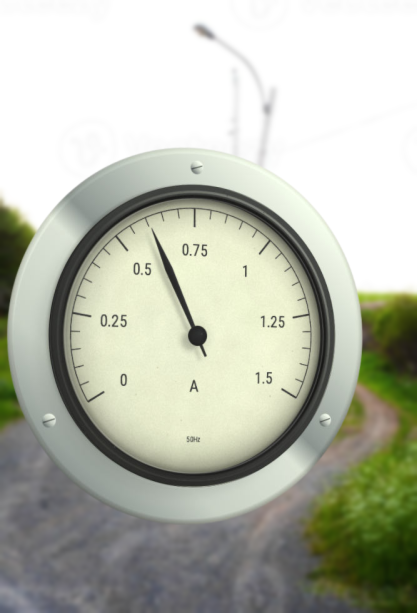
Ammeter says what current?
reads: 0.6 A
